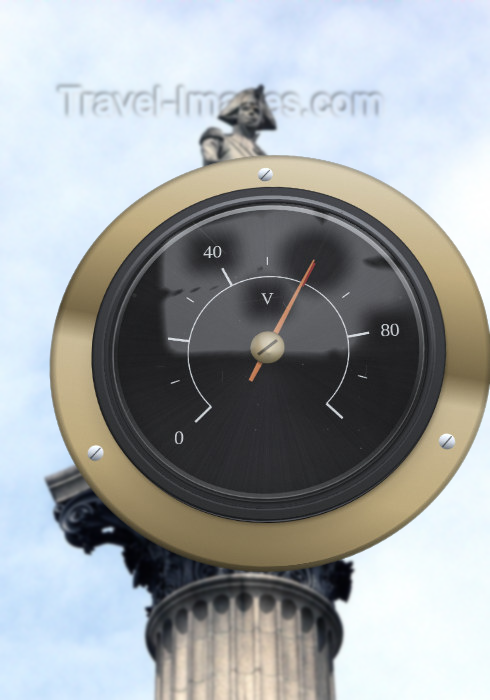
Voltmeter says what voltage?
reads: 60 V
